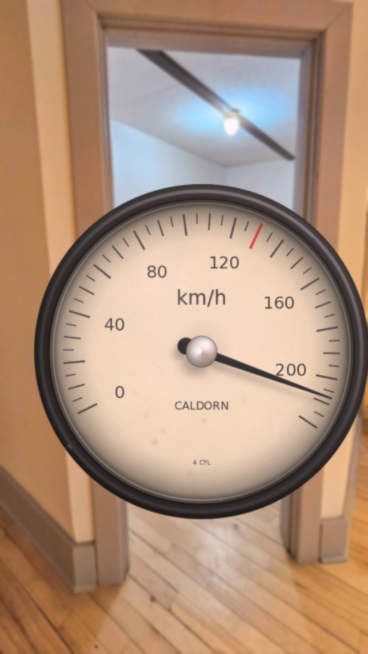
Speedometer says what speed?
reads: 207.5 km/h
